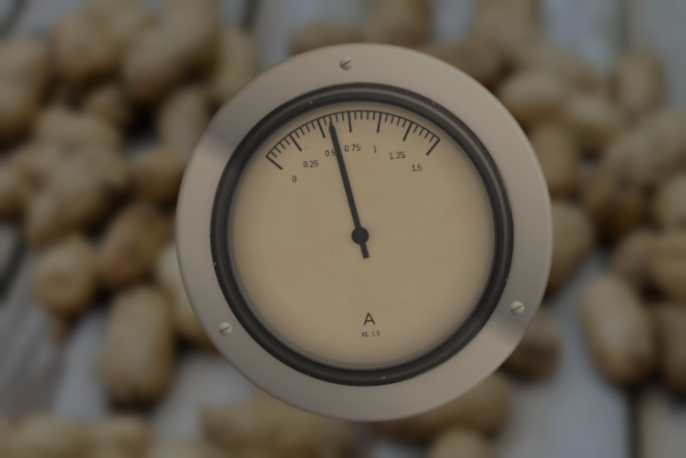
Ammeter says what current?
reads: 0.6 A
